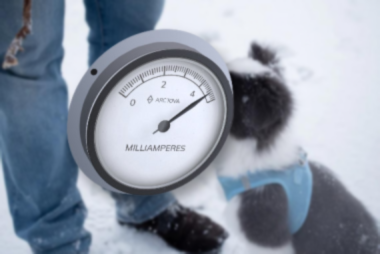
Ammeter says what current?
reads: 4.5 mA
